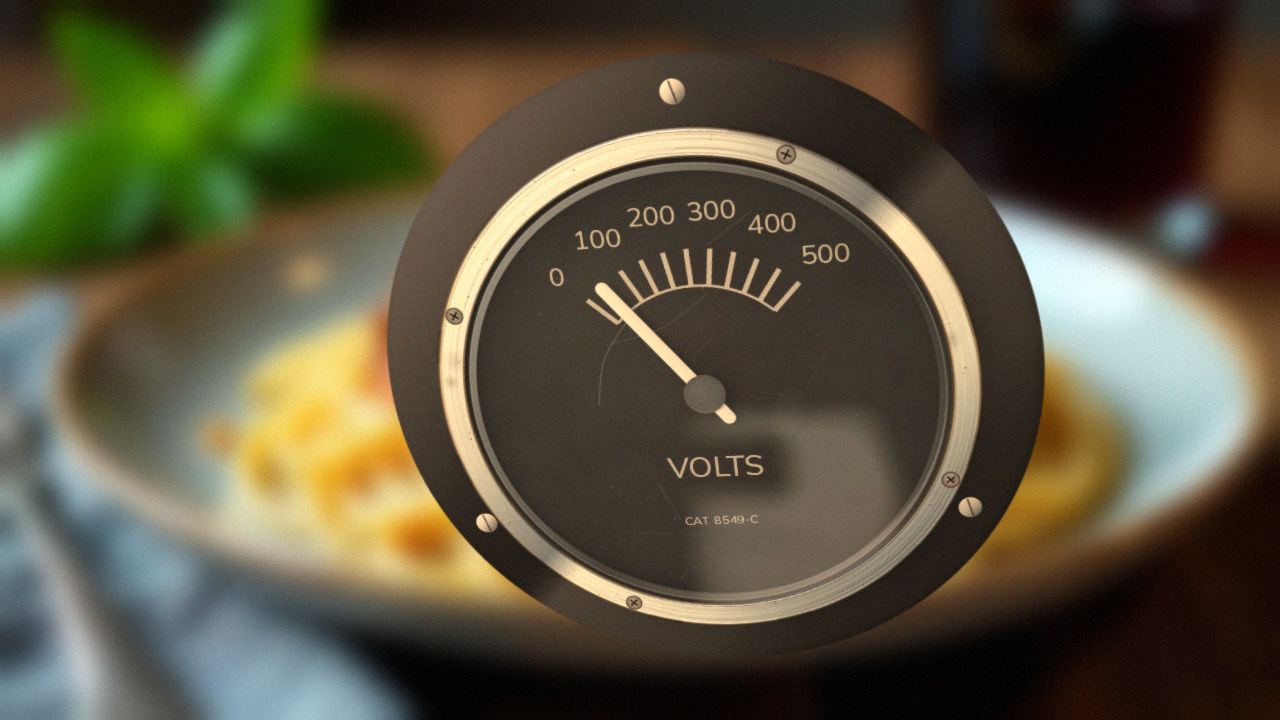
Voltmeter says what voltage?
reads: 50 V
